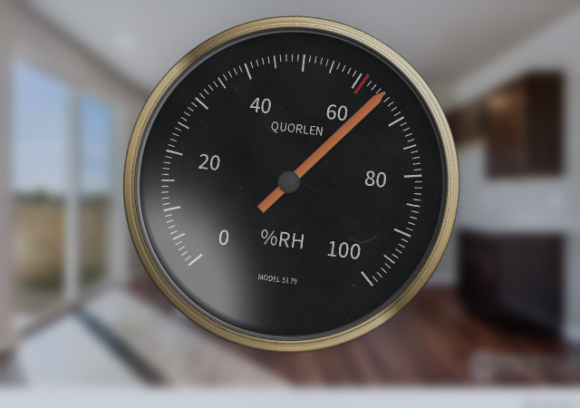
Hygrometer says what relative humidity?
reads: 65 %
